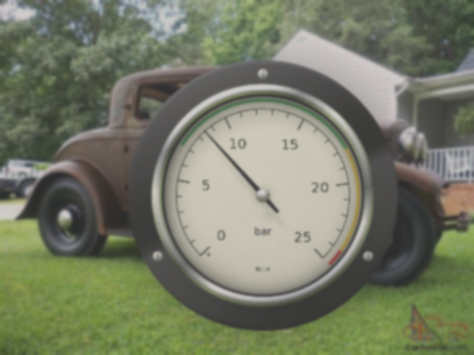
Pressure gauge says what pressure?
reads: 8.5 bar
